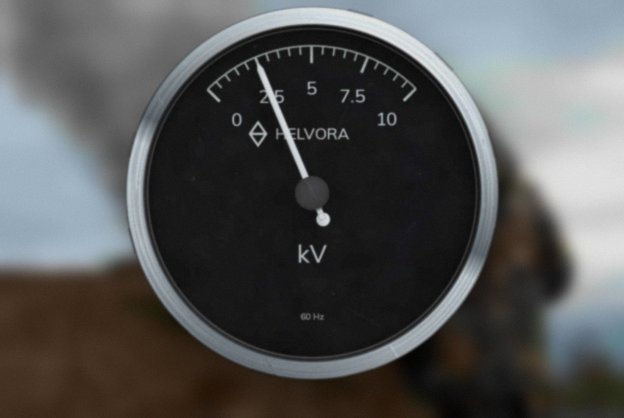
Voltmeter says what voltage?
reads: 2.5 kV
